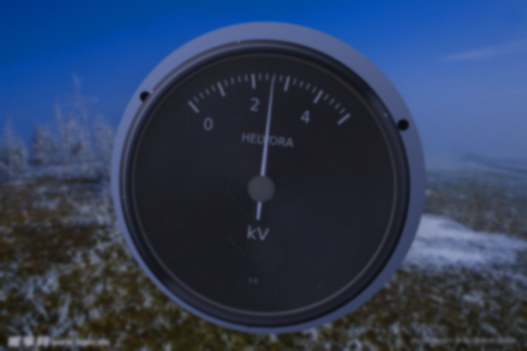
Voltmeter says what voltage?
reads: 2.6 kV
